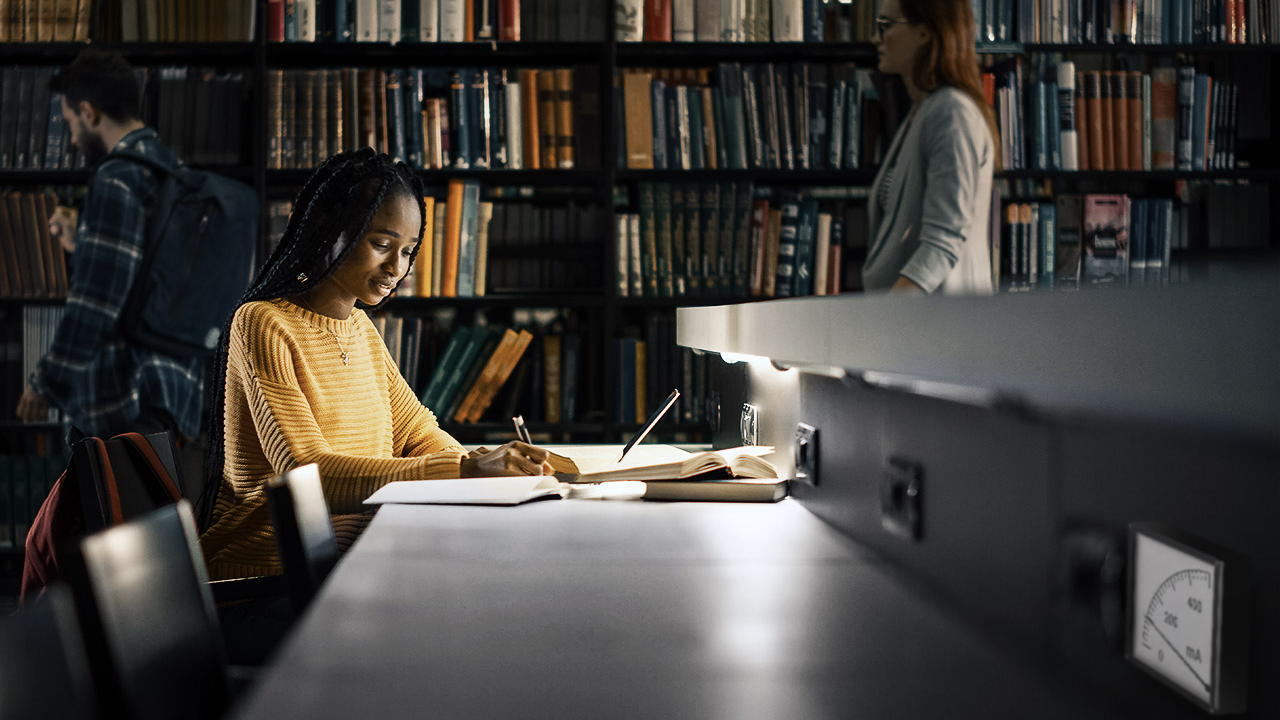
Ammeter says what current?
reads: 100 mA
